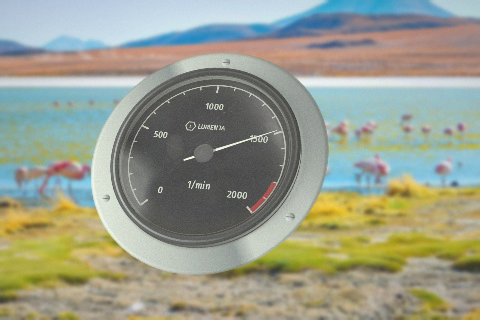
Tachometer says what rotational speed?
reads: 1500 rpm
